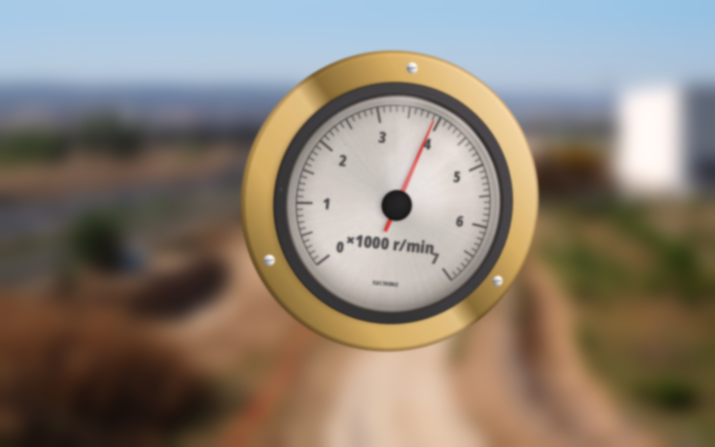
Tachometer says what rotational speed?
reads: 3900 rpm
